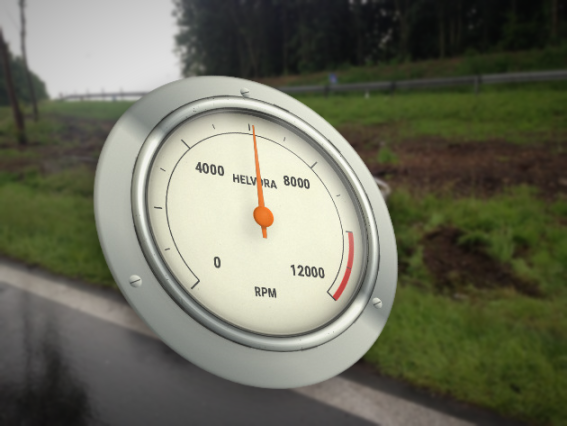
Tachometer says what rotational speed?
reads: 6000 rpm
